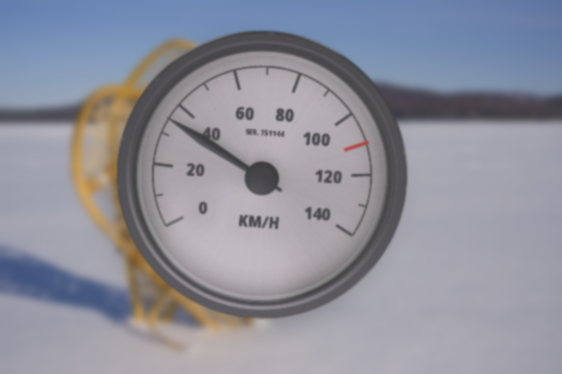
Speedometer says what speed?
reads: 35 km/h
